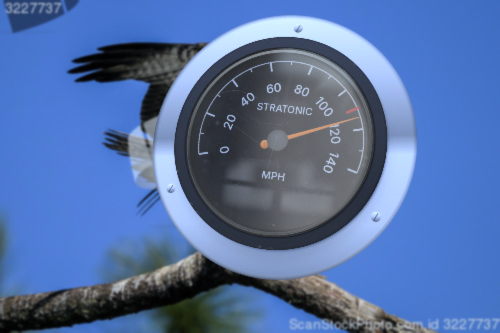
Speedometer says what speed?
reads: 115 mph
